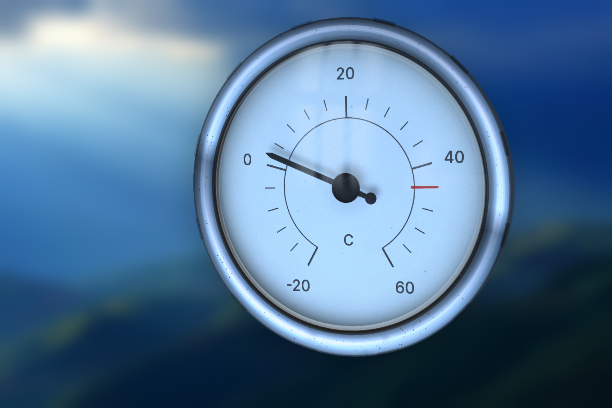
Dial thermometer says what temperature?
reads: 2 °C
